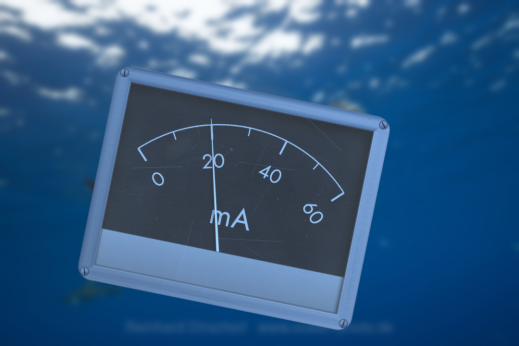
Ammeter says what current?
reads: 20 mA
